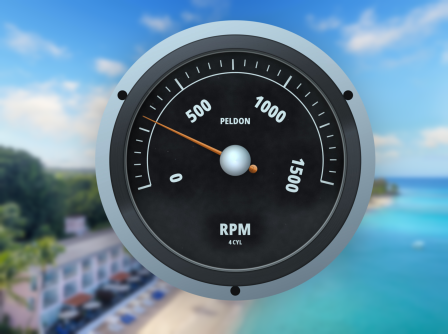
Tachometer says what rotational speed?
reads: 300 rpm
